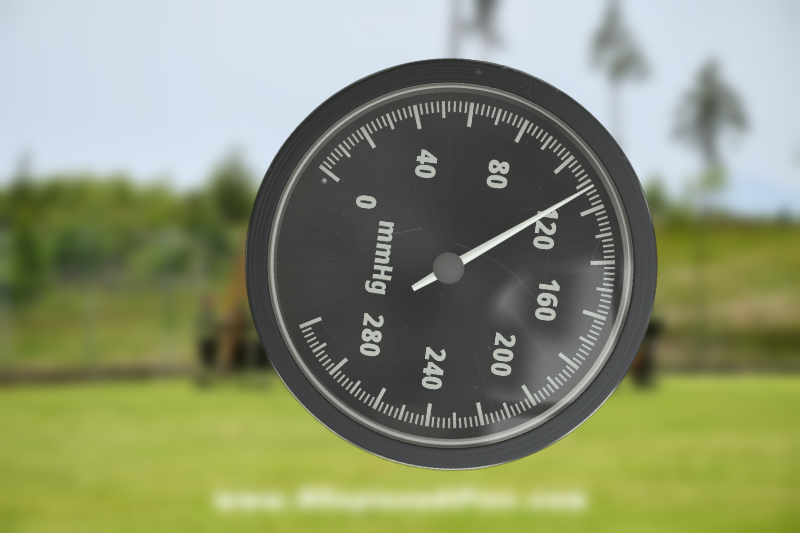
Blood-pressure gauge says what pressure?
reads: 112 mmHg
